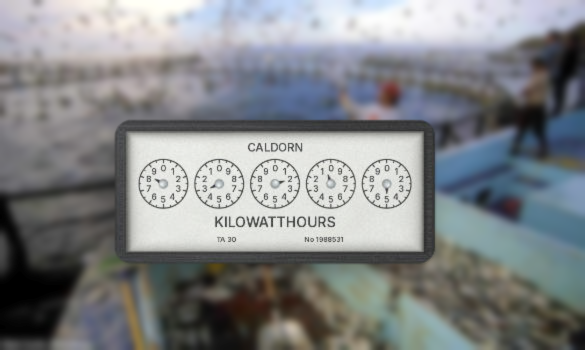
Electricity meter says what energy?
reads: 83205 kWh
